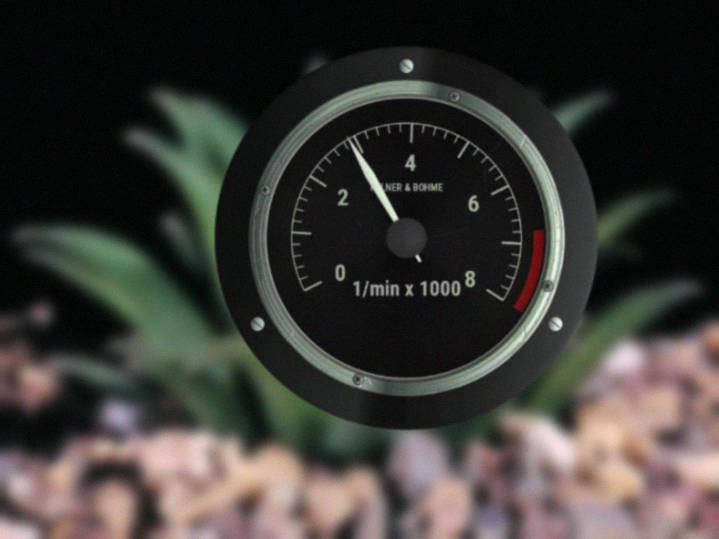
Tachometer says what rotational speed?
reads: 2900 rpm
